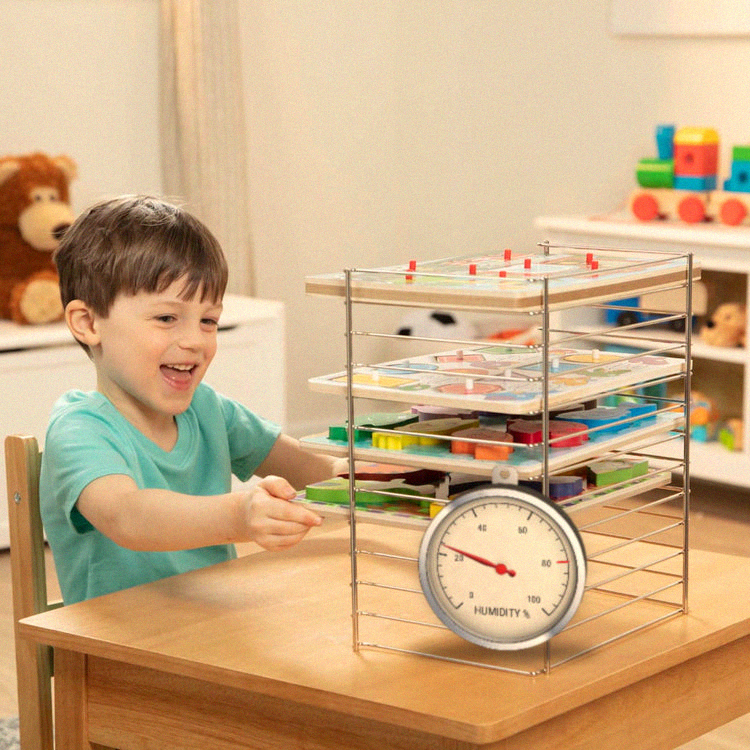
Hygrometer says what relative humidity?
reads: 24 %
